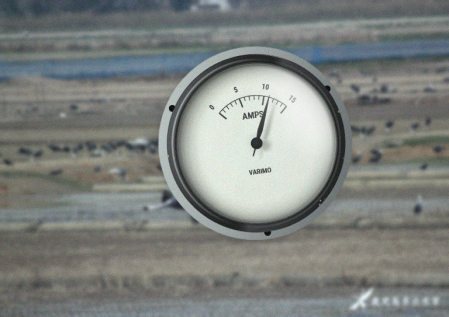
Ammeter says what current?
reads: 11 A
